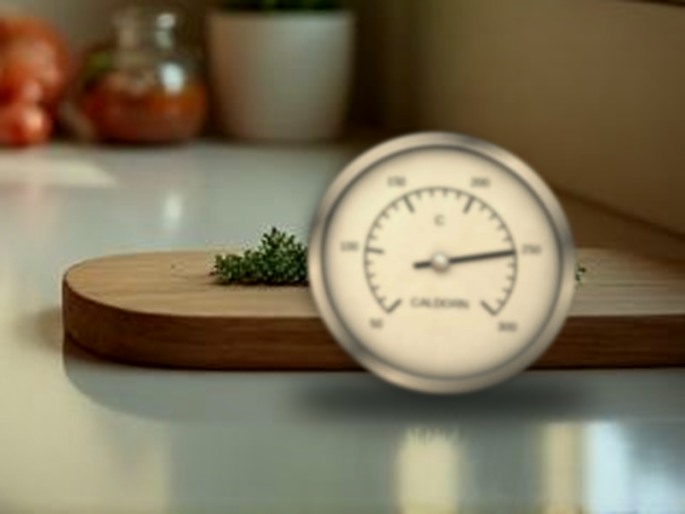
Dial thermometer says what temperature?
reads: 250 °C
